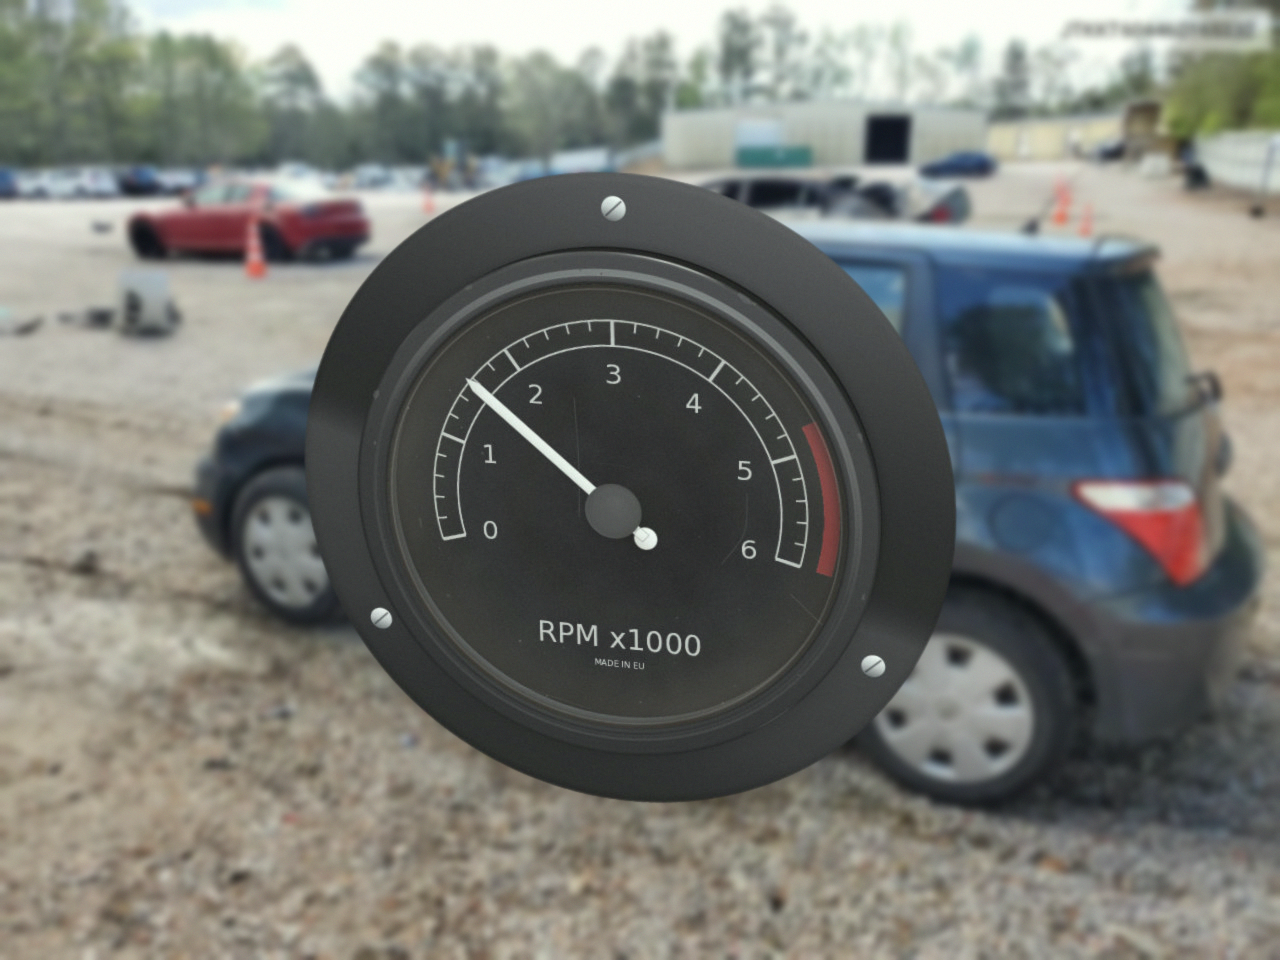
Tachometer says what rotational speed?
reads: 1600 rpm
